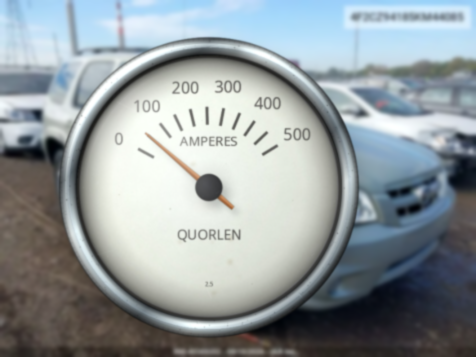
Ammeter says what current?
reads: 50 A
